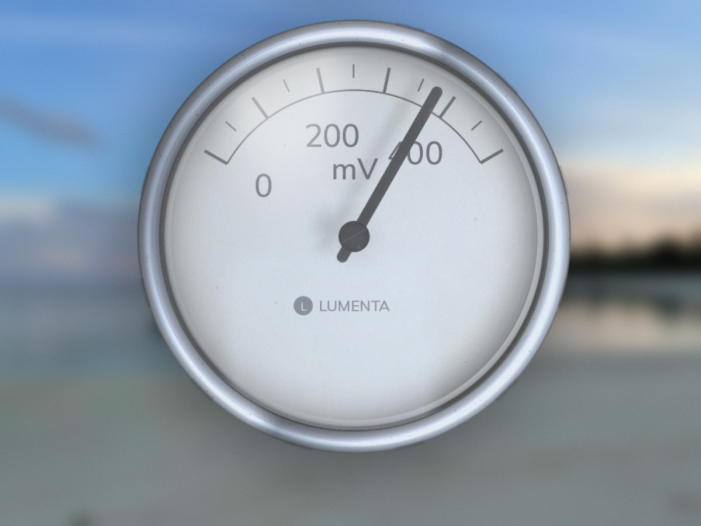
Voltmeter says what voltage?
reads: 375 mV
